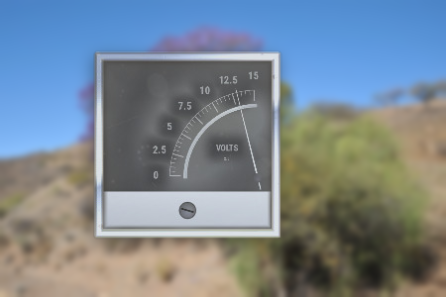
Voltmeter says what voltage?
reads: 13 V
